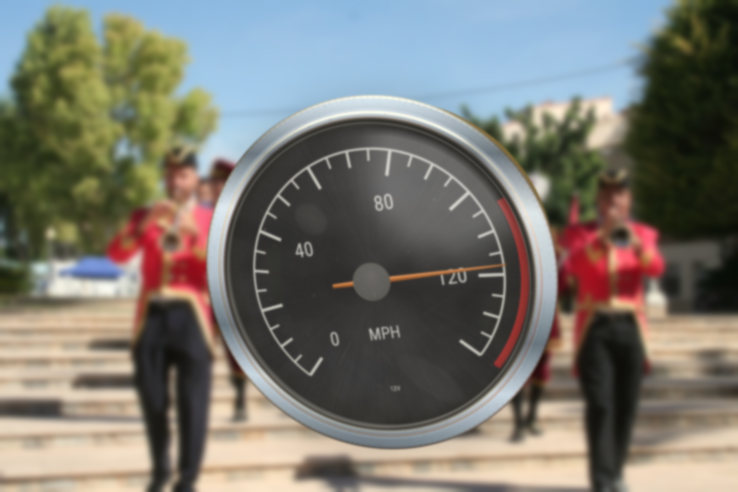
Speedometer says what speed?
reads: 117.5 mph
